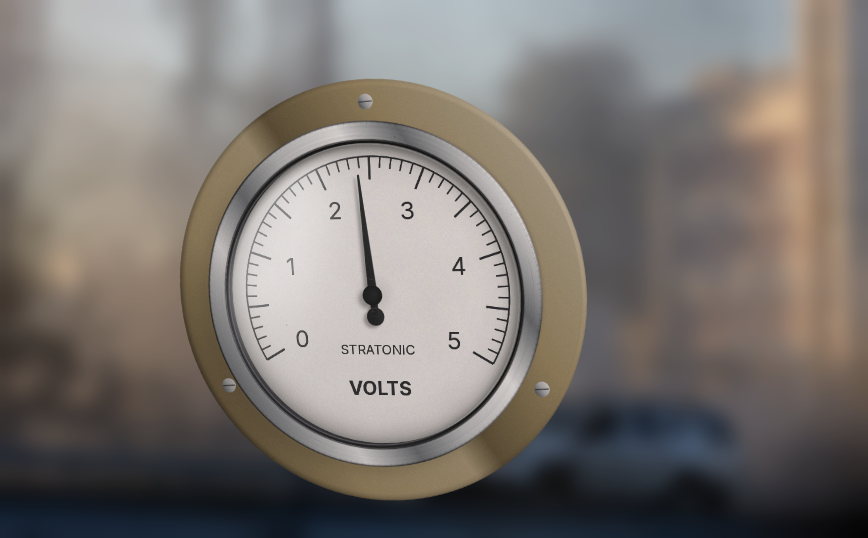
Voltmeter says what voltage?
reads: 2.4 V
